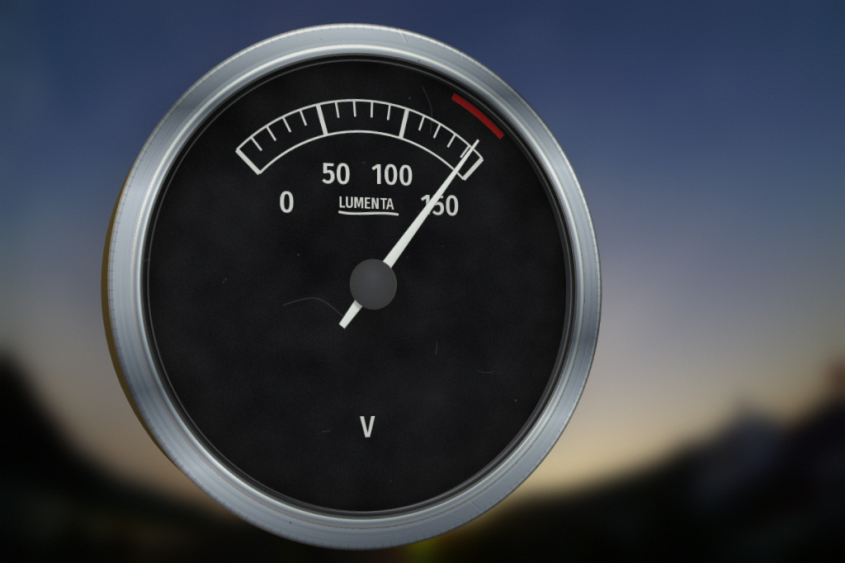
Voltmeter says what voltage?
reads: 140 V
